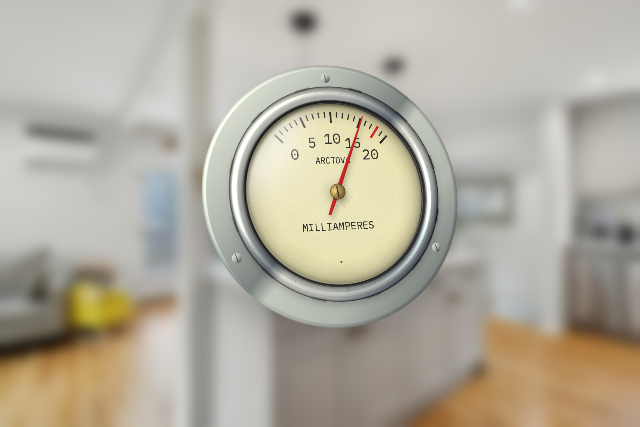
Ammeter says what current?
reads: 15 mA
